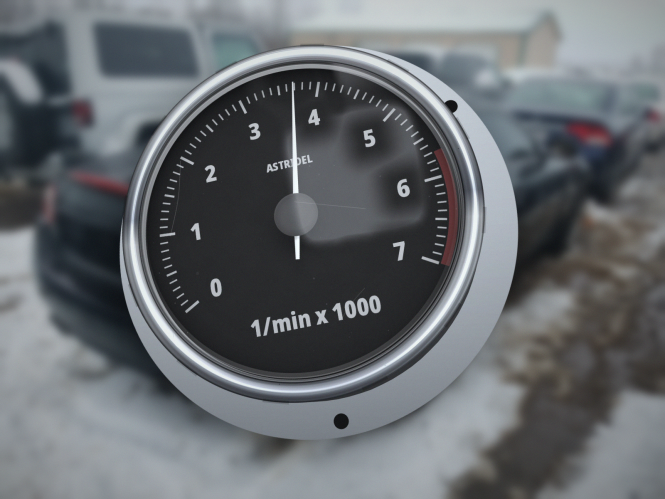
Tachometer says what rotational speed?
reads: 3700 rpm
